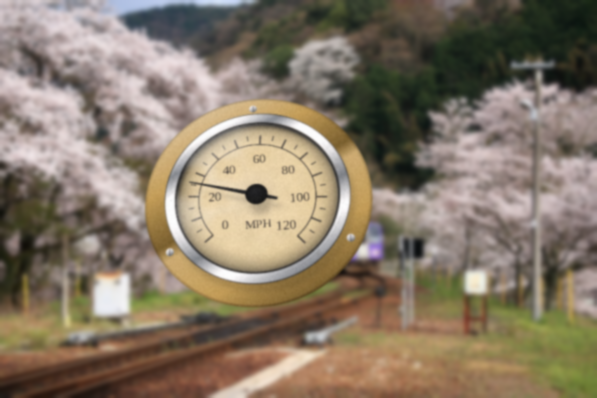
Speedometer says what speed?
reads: 25 mph
